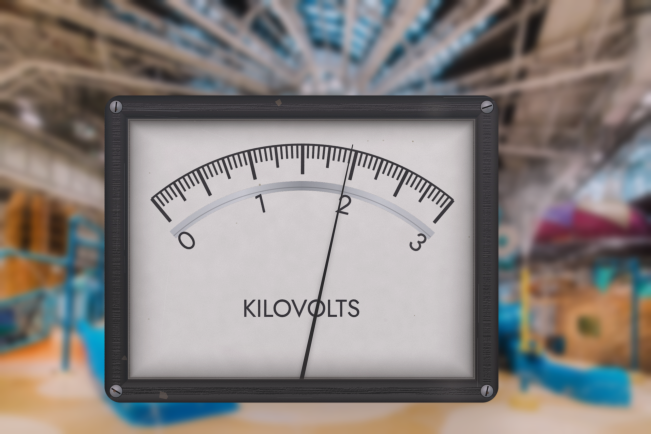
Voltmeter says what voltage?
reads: 1.95 kV
